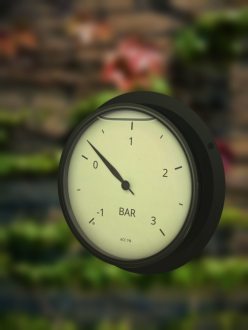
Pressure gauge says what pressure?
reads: 0.25 bar
